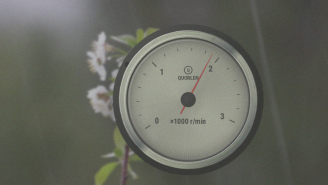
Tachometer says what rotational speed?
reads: 1900 rpm
